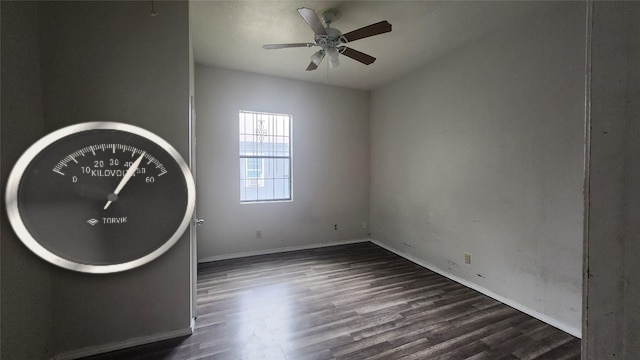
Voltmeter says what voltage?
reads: 45 kV
